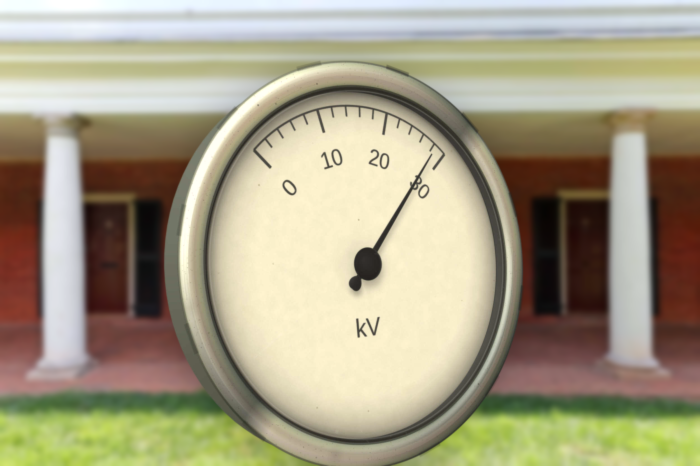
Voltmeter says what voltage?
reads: 28 kV
